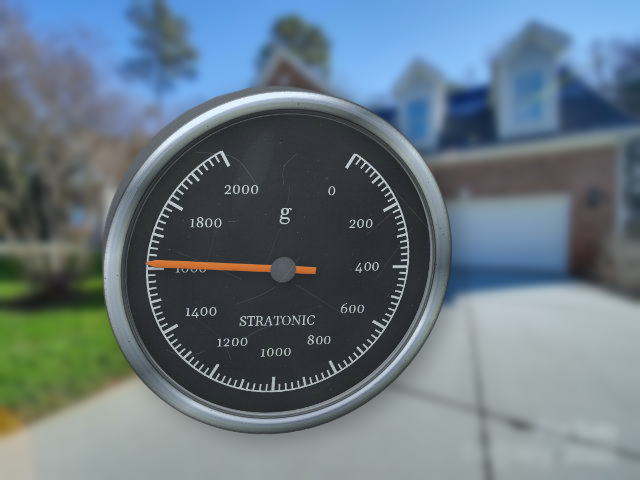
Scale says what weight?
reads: 1620 g
